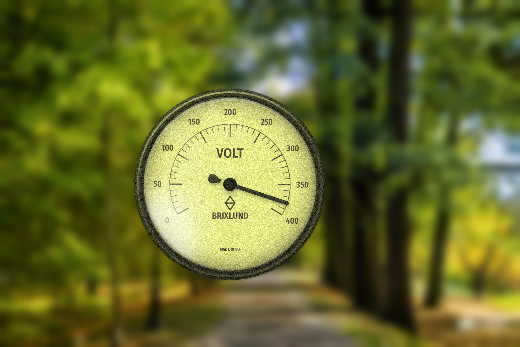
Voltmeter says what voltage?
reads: 380 V
